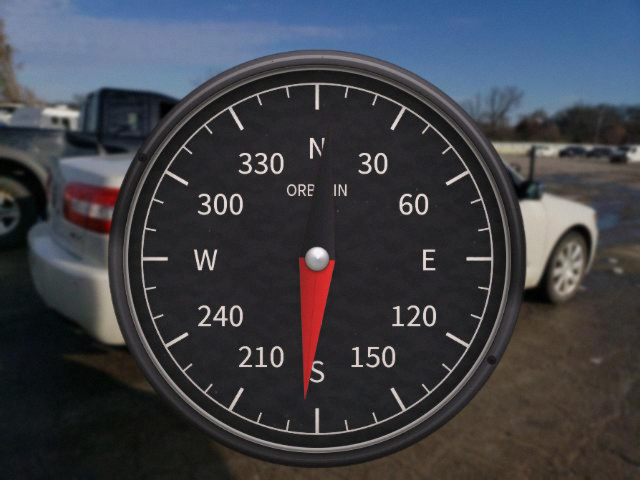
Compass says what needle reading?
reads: 185 °
